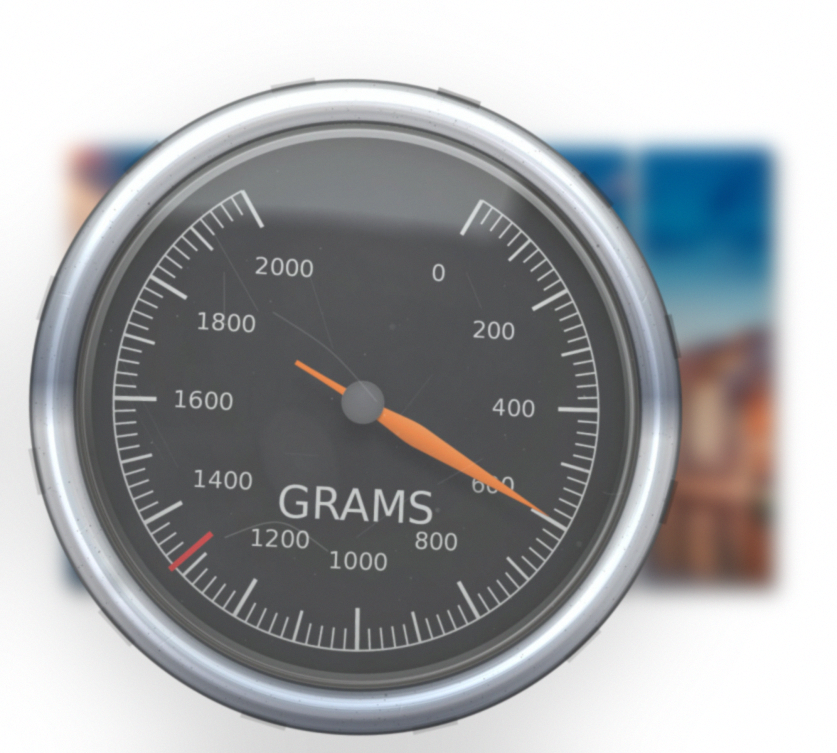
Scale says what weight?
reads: 600 g
